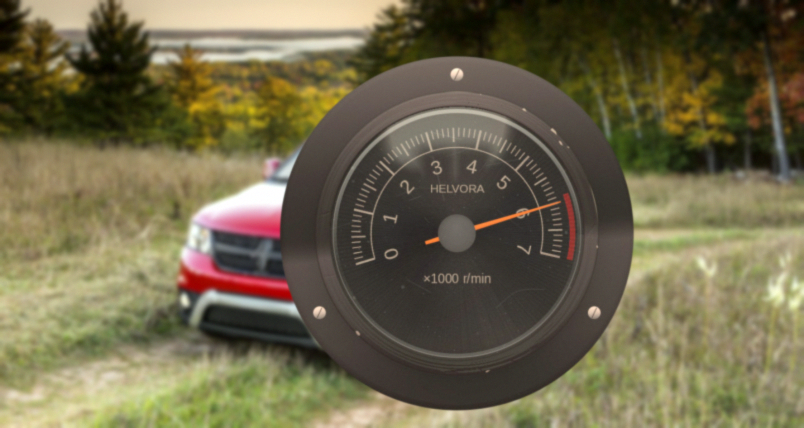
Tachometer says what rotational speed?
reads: 6000 rpm
